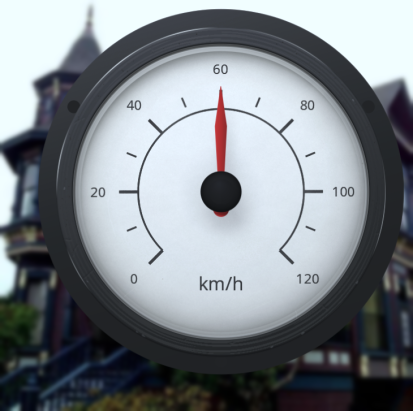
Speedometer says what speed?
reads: 60 km/h
